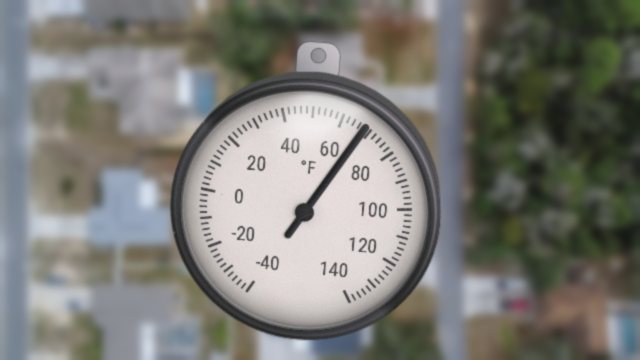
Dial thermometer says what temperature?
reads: 68 °F
